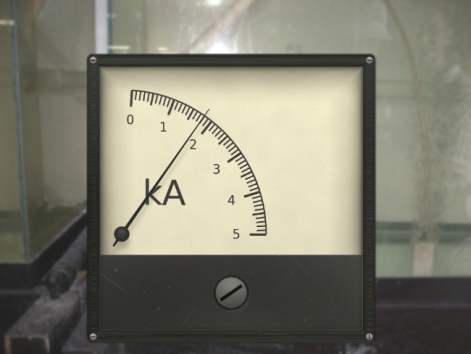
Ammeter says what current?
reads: 1.8 kA
